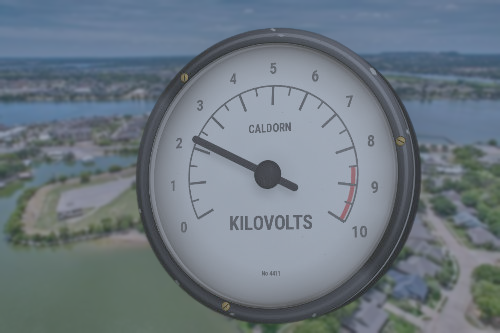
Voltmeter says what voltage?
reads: 2.25 kV
